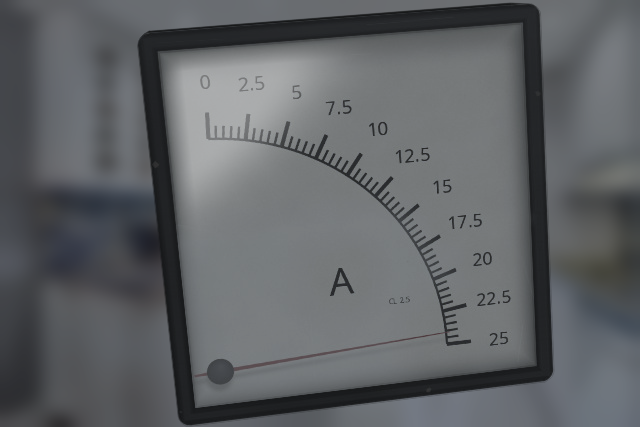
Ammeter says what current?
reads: 24 A
